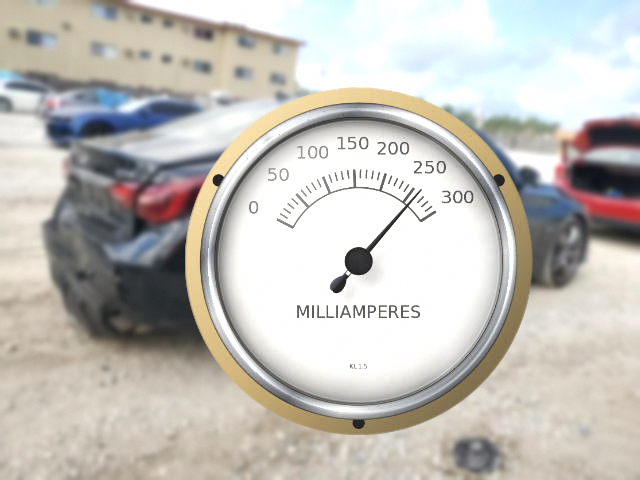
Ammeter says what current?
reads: 260 mA
